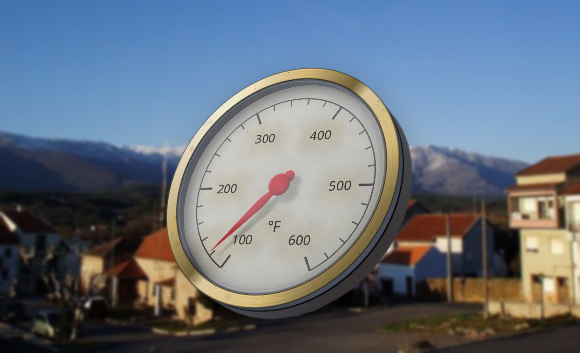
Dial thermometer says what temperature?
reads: 120 °F
